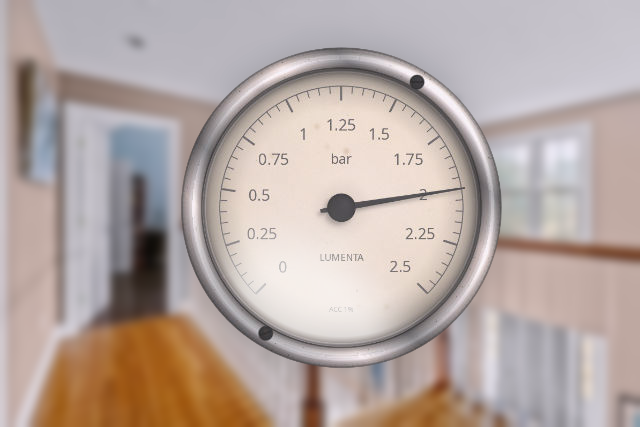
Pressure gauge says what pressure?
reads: 2 bar
